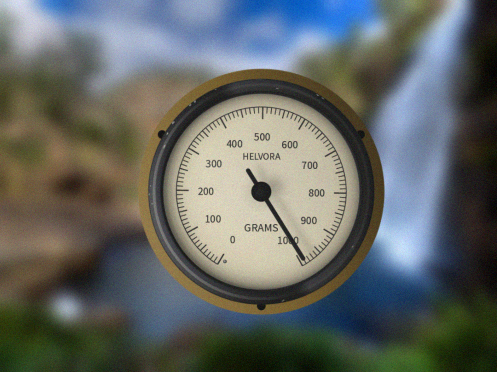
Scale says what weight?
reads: 990 g
